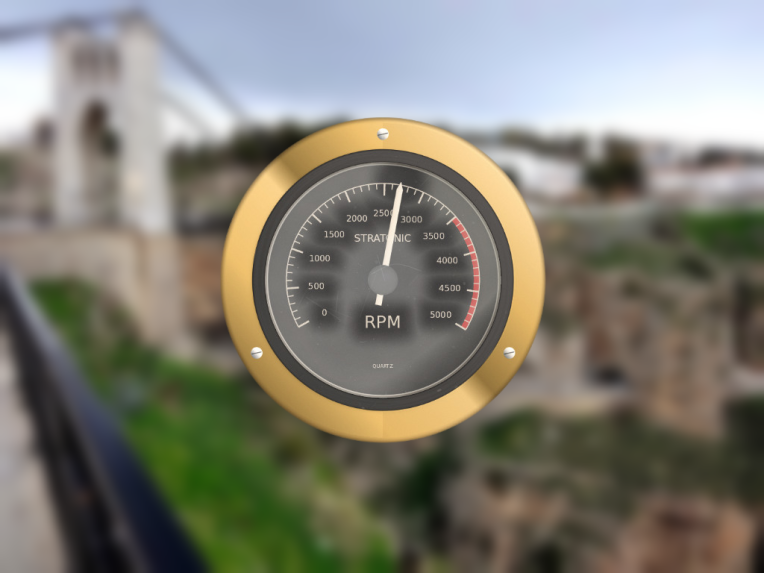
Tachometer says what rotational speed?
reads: 2700 rpm
